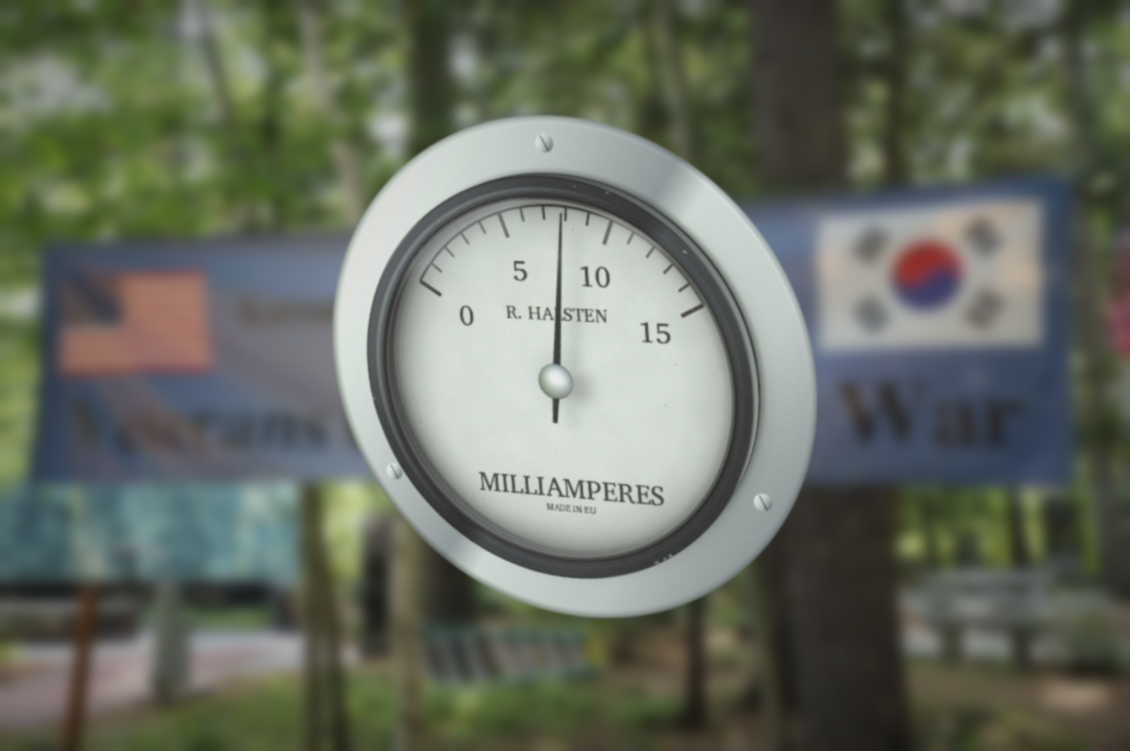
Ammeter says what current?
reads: 8 mA
